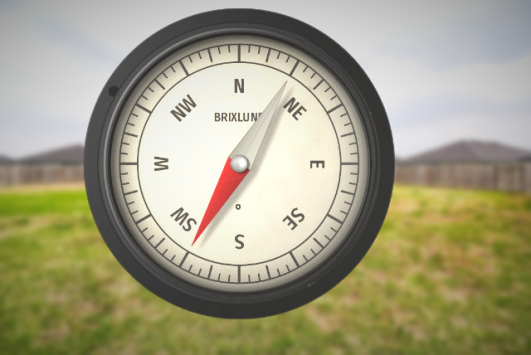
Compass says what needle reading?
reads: 210 °
